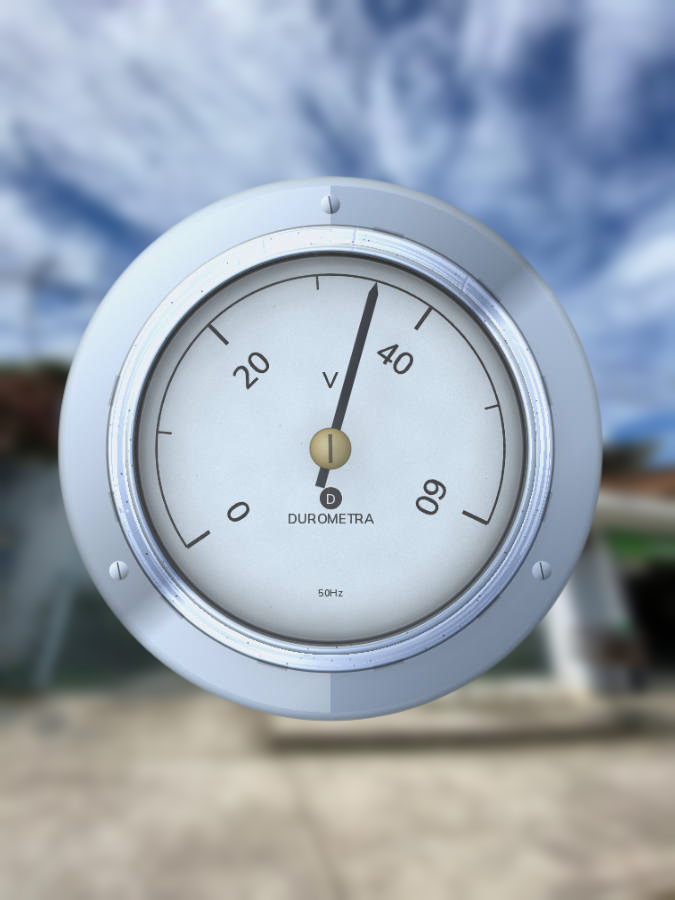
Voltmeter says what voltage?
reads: 35 V
